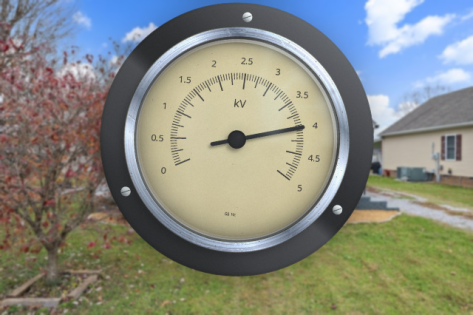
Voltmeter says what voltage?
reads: 4 kV
